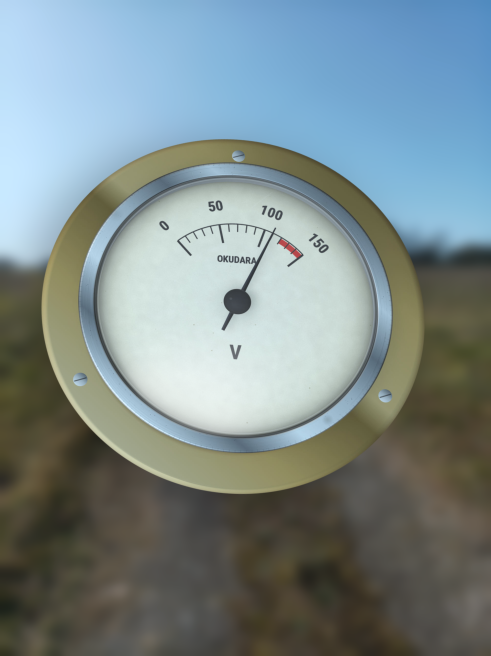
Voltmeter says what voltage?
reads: 110 V
